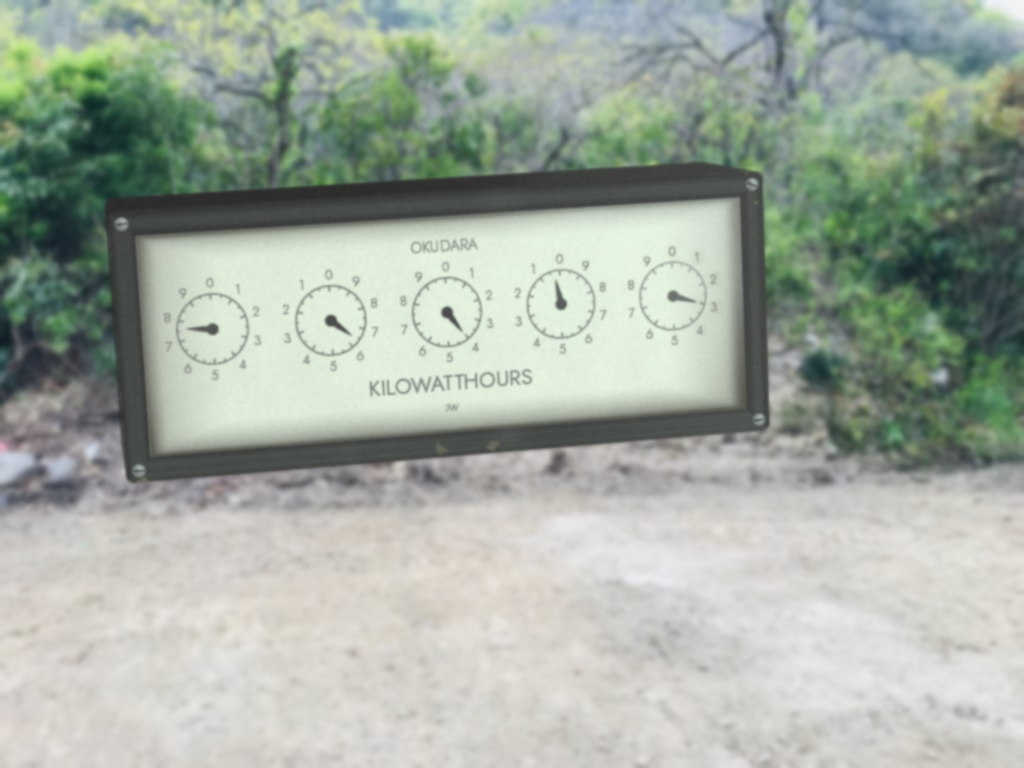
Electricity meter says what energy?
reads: 76403 kWh
